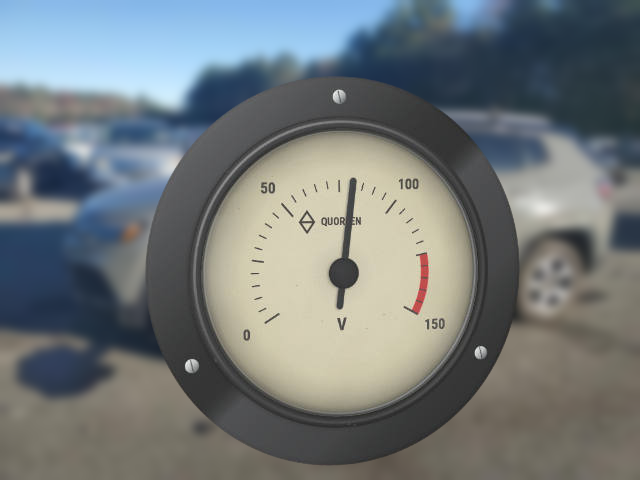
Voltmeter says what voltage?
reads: 80 V
